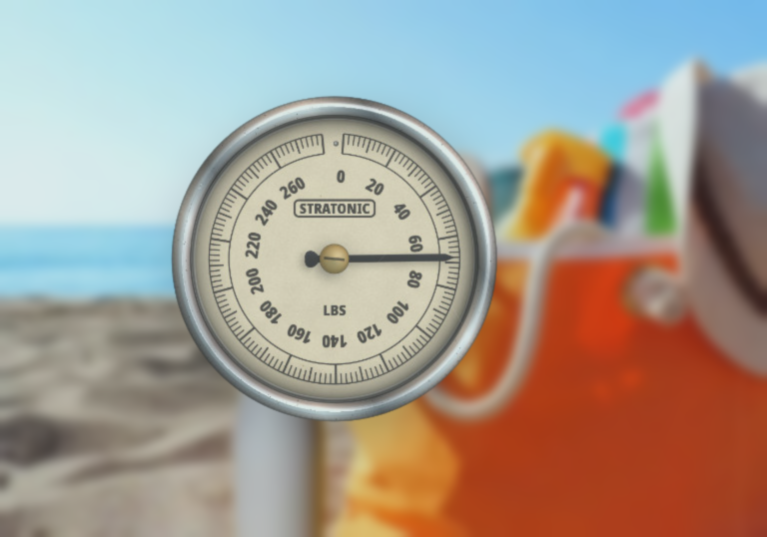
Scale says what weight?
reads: 68 lb
